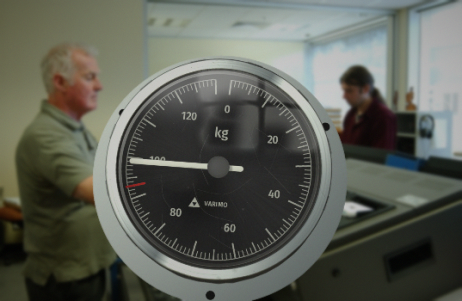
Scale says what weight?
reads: 99 kg
